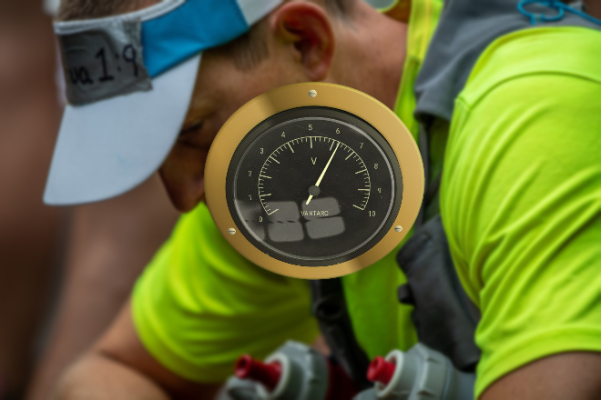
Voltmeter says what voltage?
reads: 6.2 V
